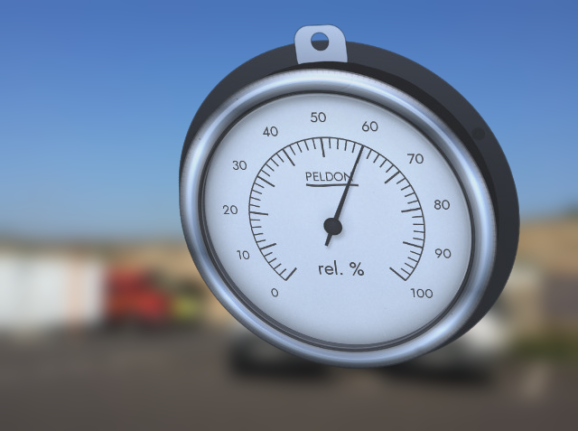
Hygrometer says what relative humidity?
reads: 60 %
